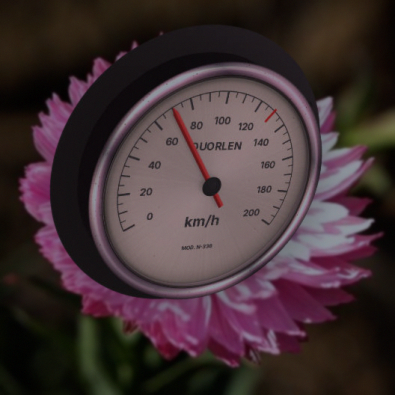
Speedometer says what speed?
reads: 70 km/h
